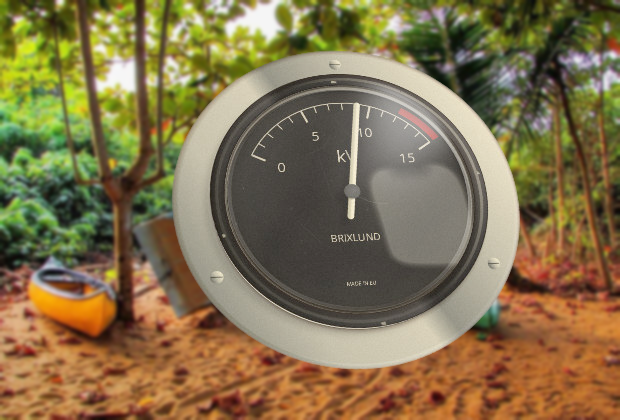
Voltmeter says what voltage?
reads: 9 kV
